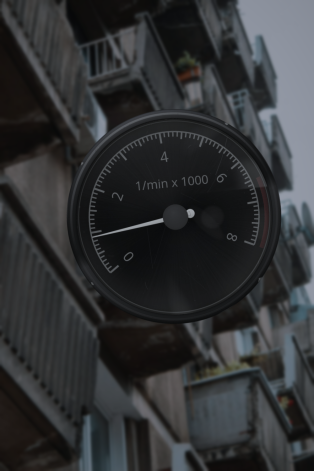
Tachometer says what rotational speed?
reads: 900 rpm
